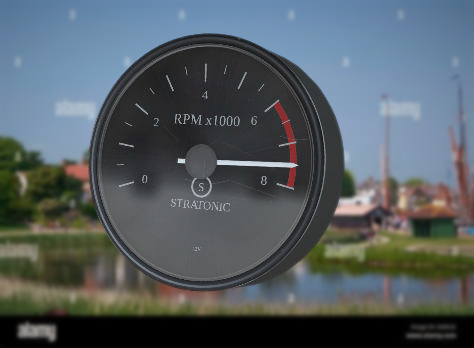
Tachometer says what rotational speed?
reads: 7500 rpm
